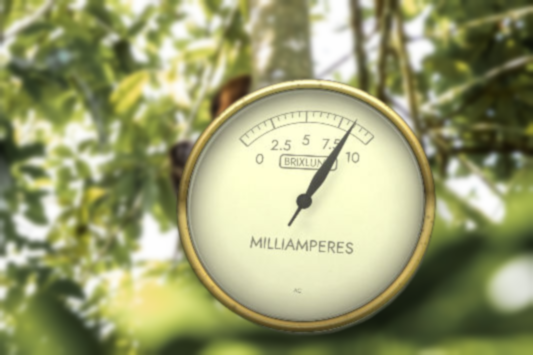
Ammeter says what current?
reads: 8.5 mA
